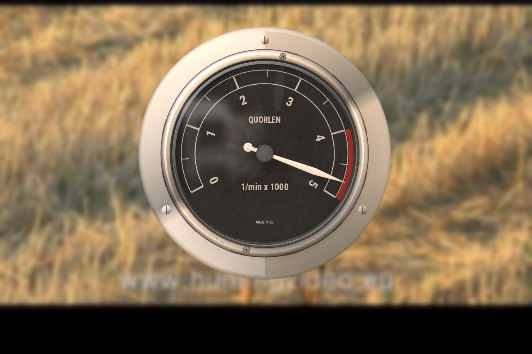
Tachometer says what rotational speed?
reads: 4750 rpm
